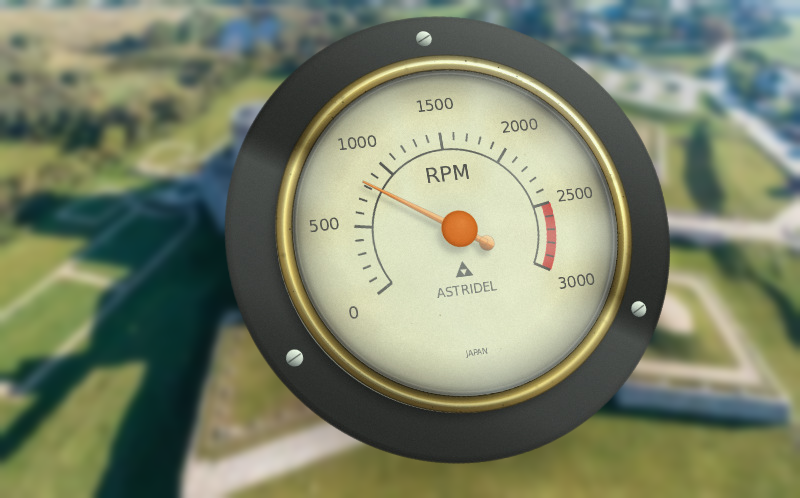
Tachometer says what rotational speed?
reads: 800 rpm
